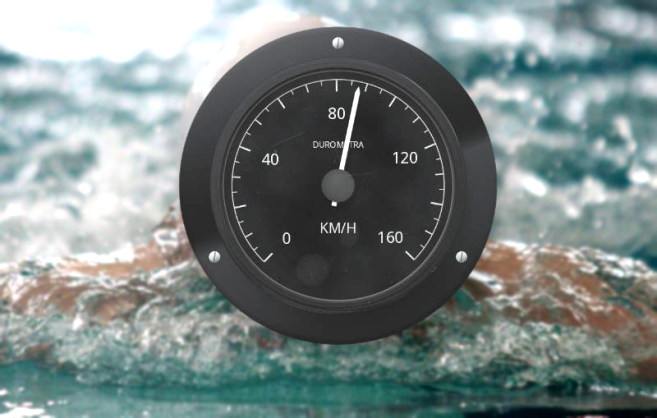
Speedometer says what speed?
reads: 87.5 km/h
